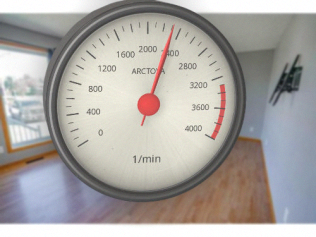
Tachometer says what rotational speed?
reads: 2300 rpm
